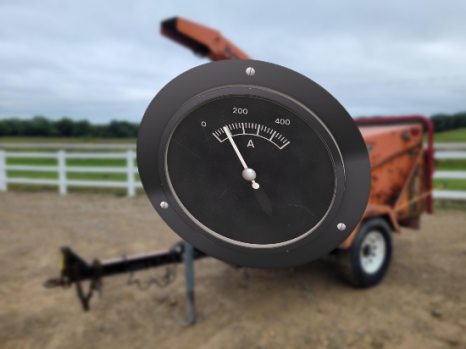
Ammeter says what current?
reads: 100 A
